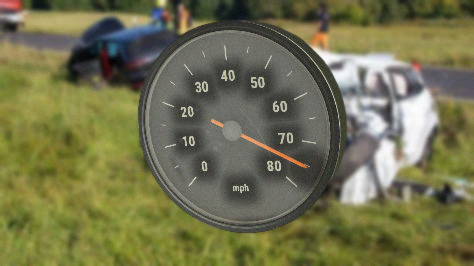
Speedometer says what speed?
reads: 75 mph
